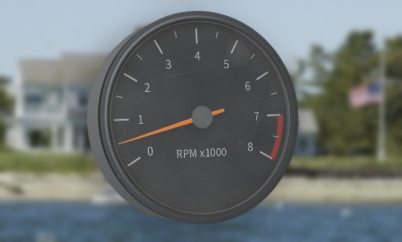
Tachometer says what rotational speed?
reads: 500 rpm
